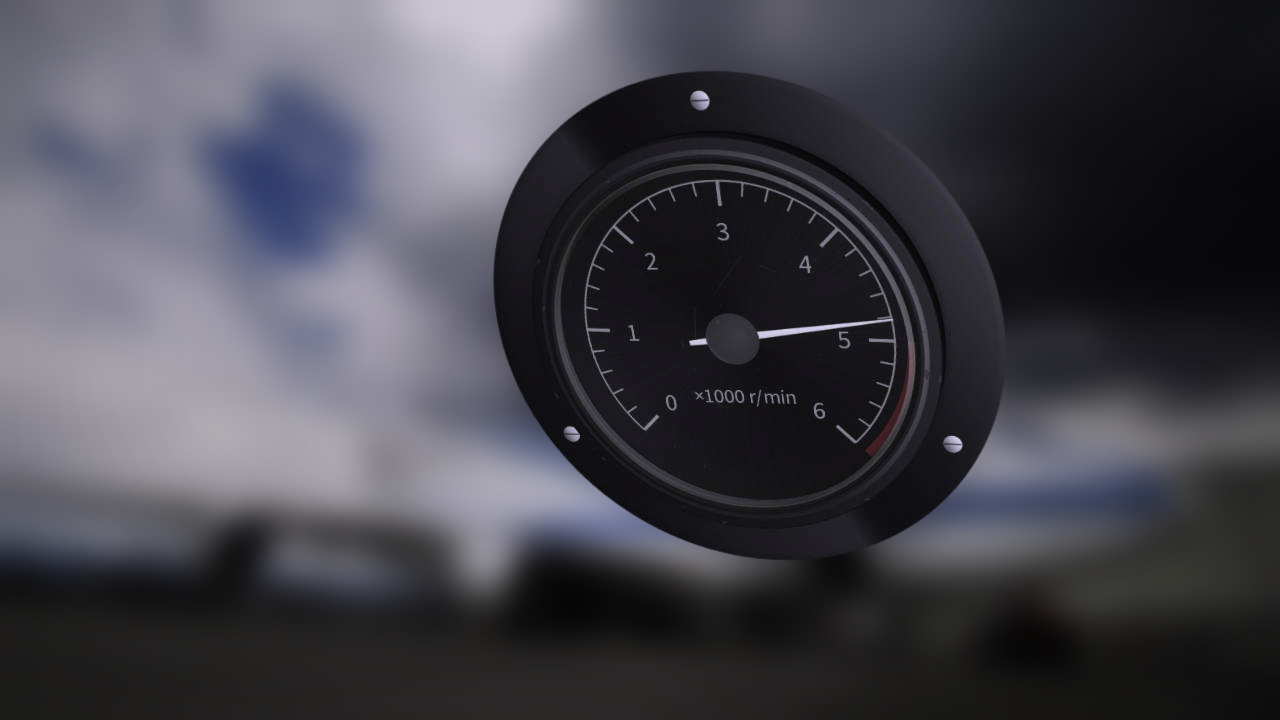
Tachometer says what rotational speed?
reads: 4800 rpm
